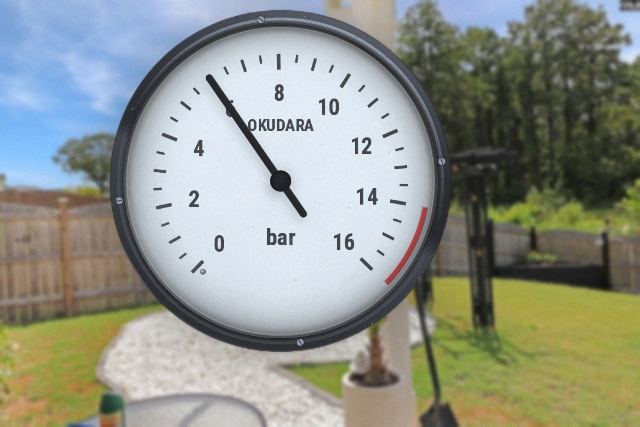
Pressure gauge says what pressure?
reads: 6 bar
